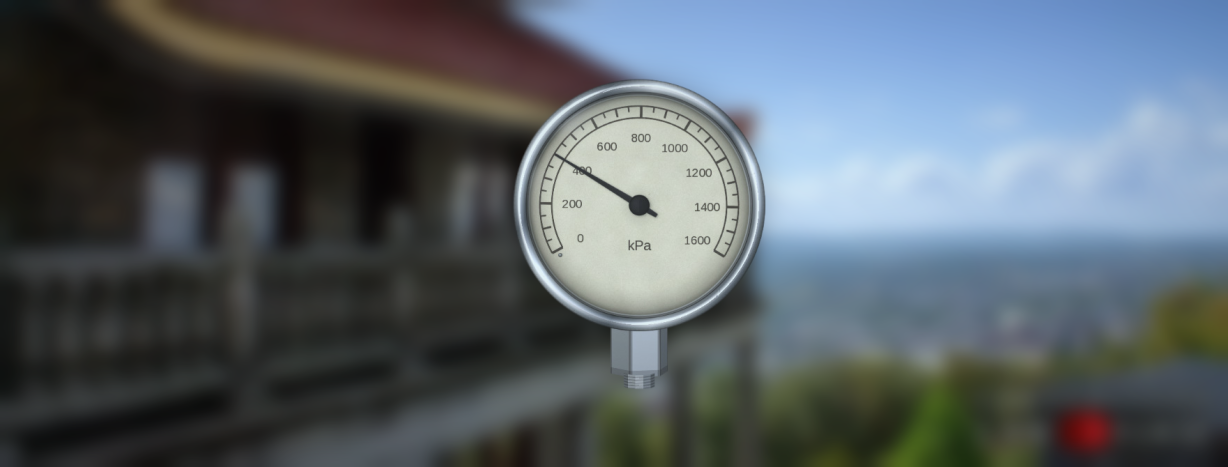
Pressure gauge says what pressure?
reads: 400 kPa
